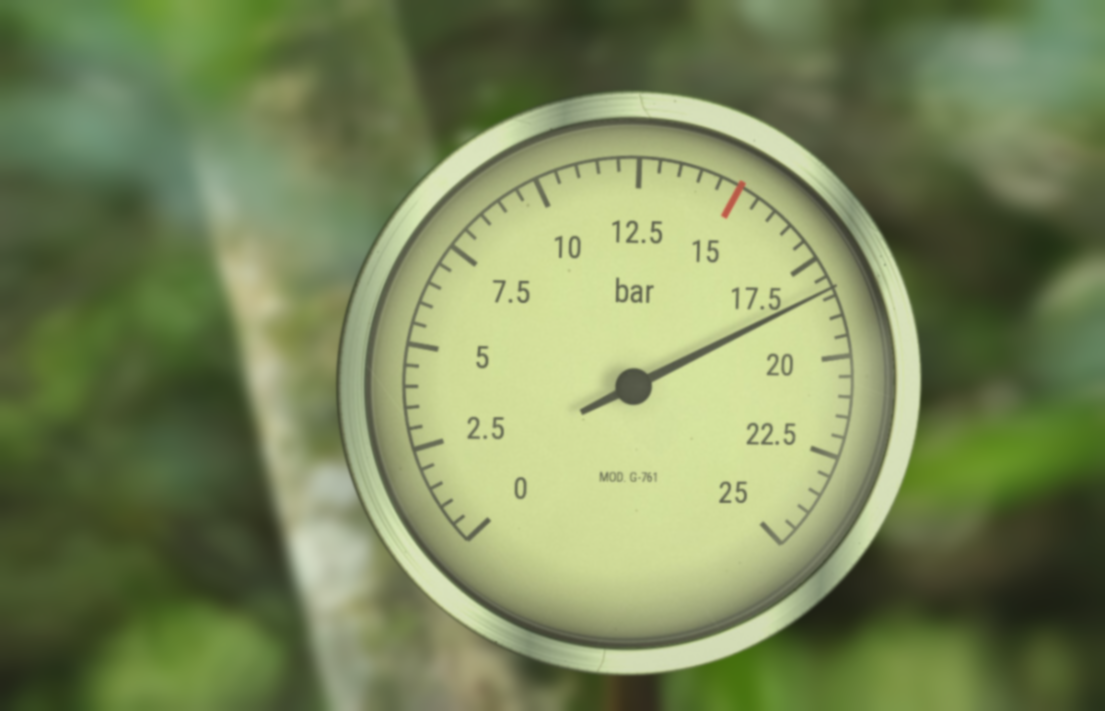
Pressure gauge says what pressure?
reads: 18.25 bar
